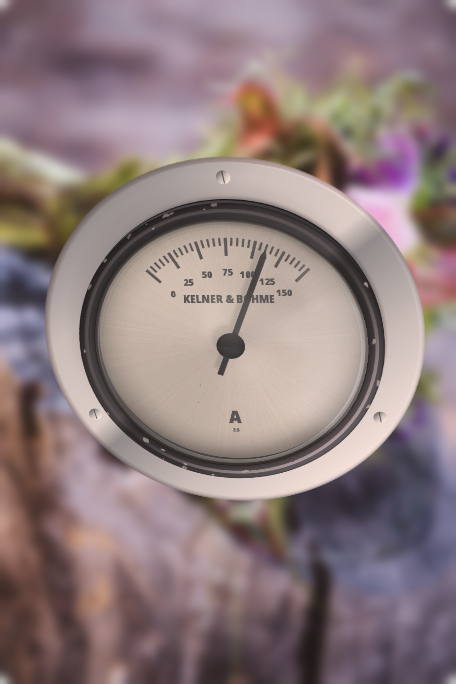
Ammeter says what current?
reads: 110 A
